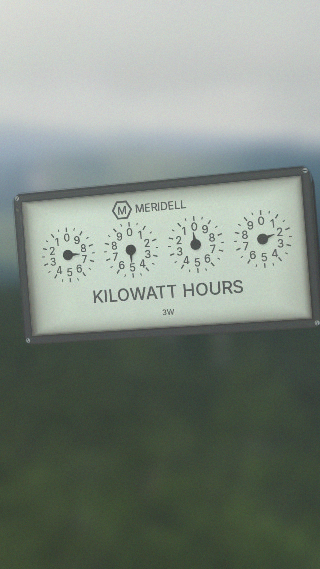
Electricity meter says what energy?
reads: 7502 kWh
